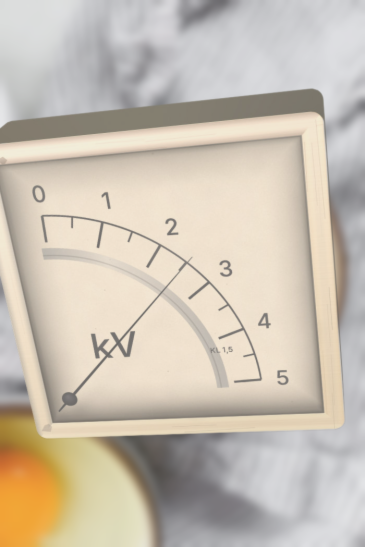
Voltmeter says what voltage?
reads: 2.5 kV
